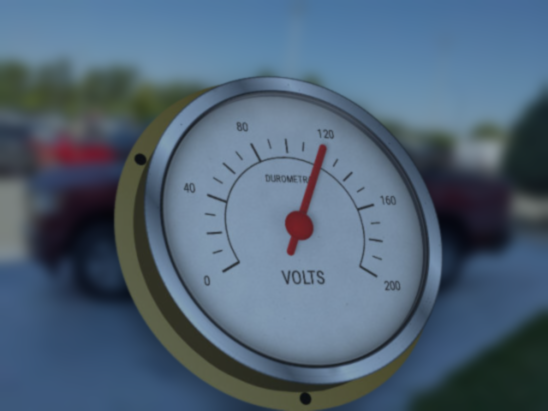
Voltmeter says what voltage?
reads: 120 V
